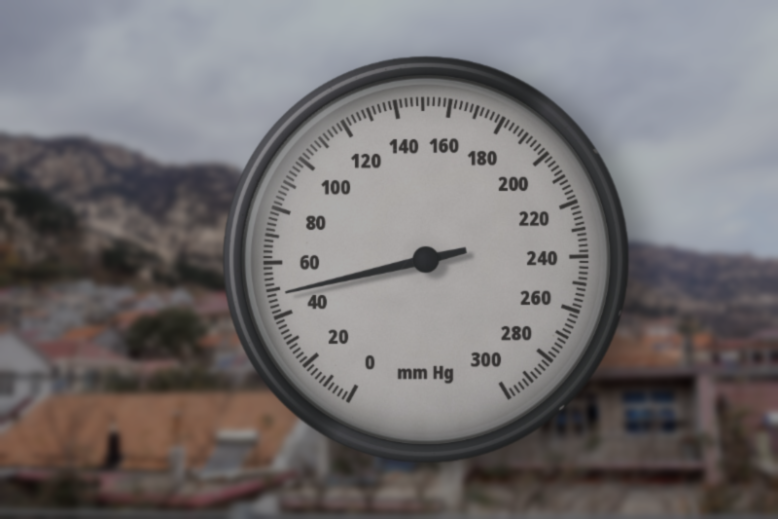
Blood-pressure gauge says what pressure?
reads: 48 mmHg
